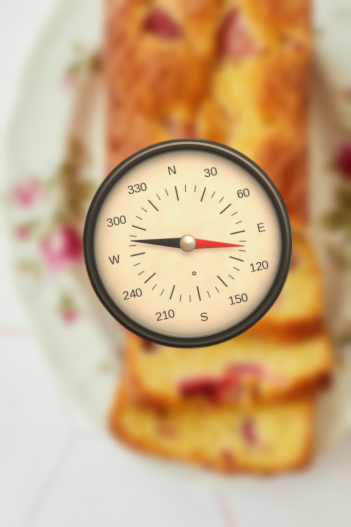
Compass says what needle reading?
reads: 105 °
